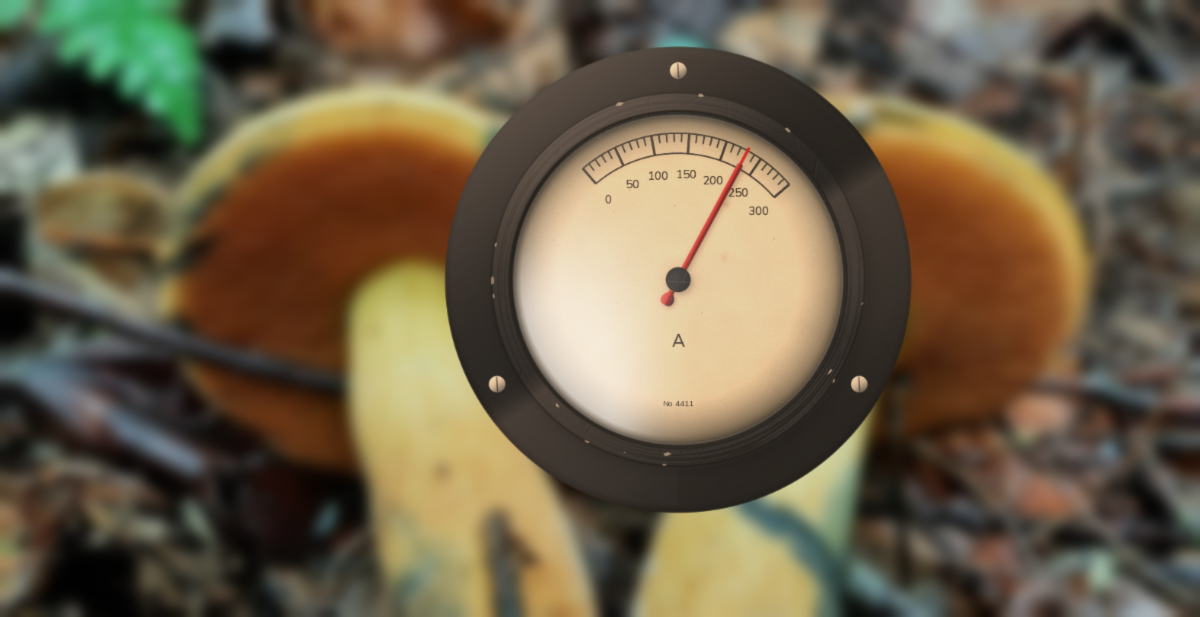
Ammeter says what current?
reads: 230 A
